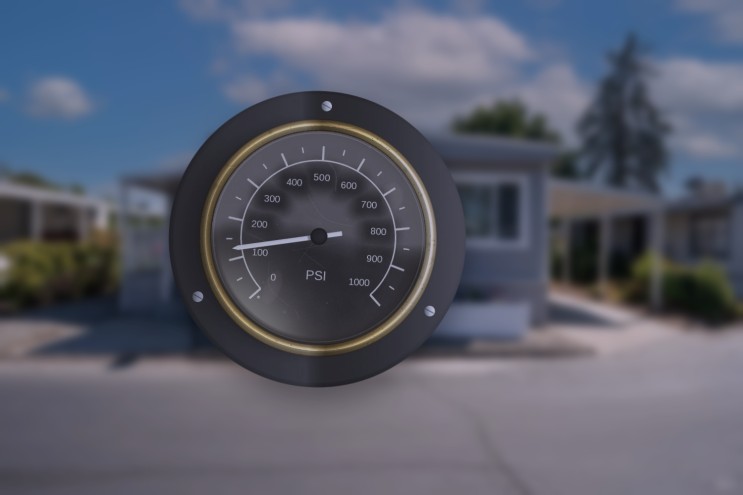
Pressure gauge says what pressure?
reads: 125 psi
